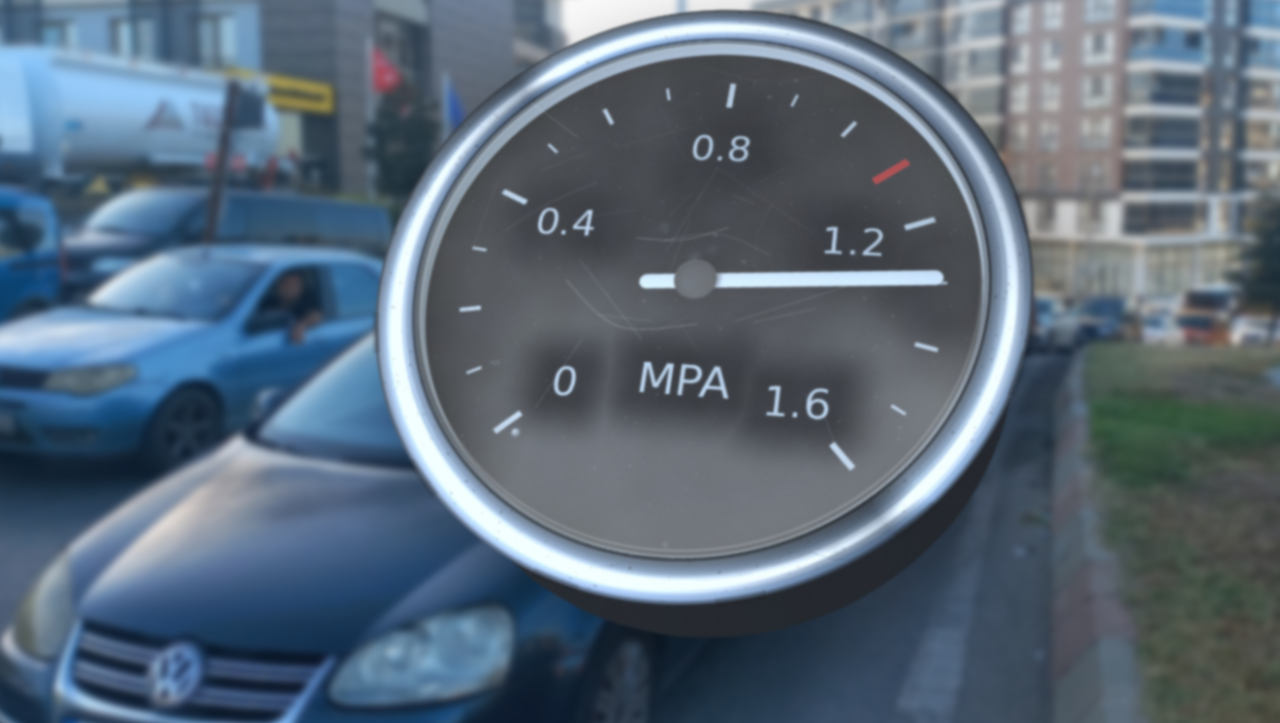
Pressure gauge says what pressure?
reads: 1.3 MPa
